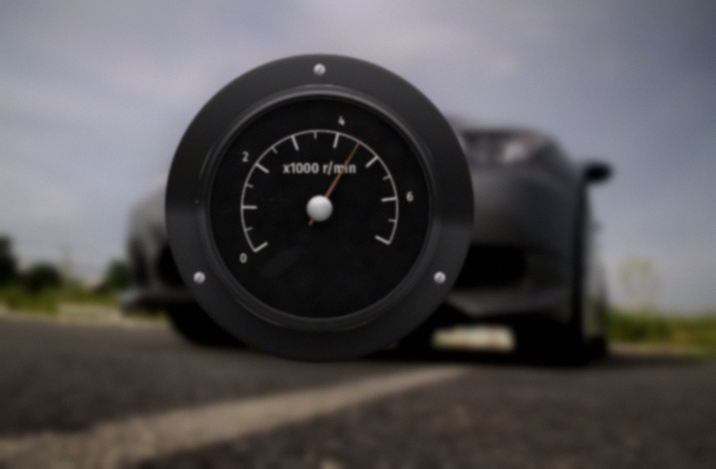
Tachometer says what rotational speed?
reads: 4500 rpm
